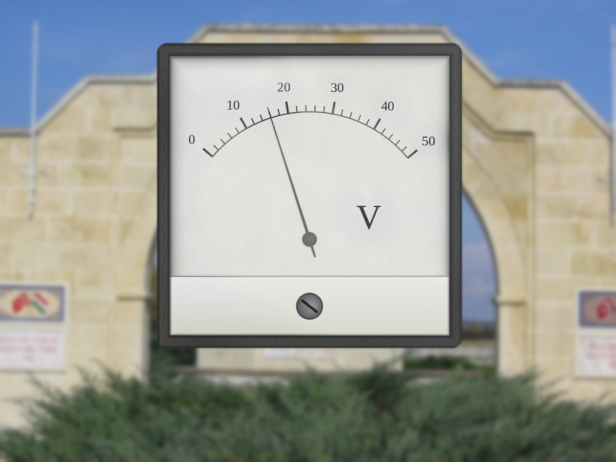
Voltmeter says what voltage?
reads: 16 V
